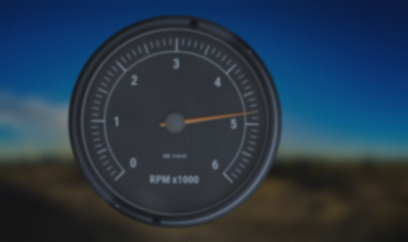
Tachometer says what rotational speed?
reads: 4800 rpm
